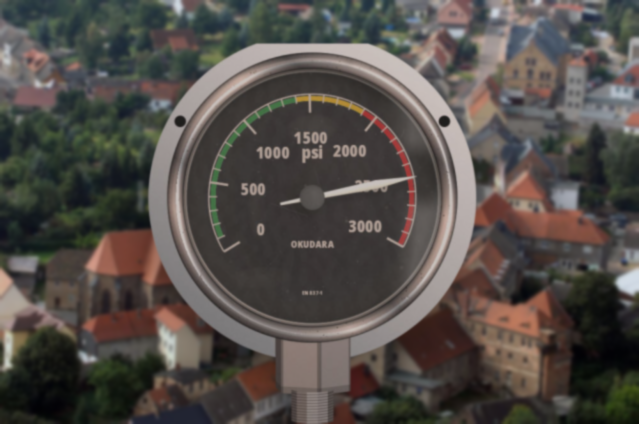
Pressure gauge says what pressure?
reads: 2500 psi
